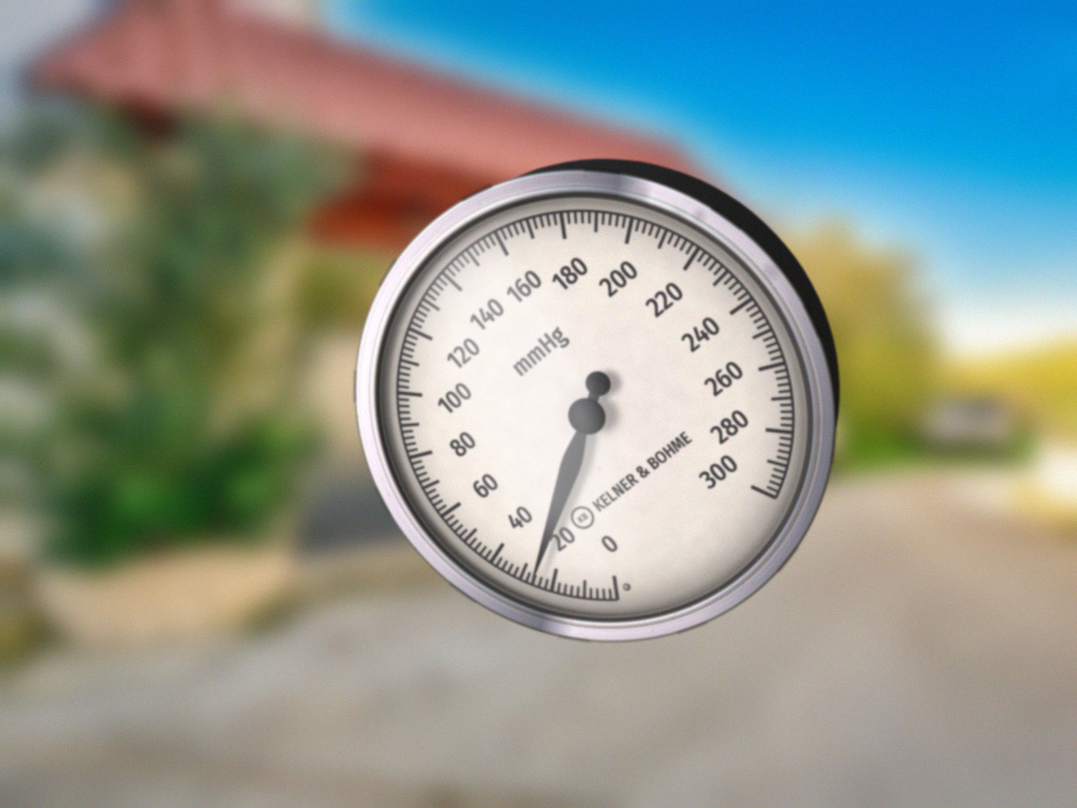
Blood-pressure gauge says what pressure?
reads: 26 mmHg
